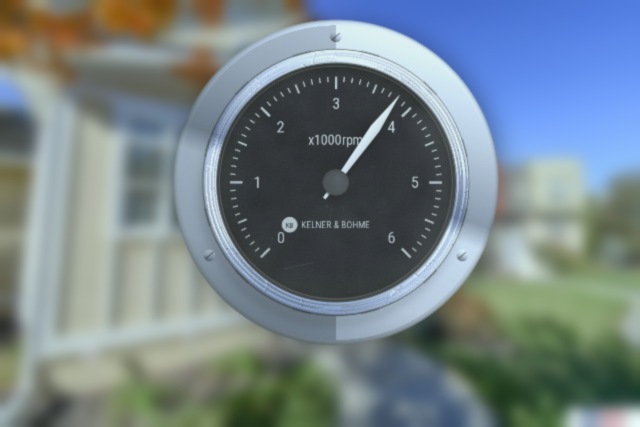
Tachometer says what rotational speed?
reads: 3800 rpm
